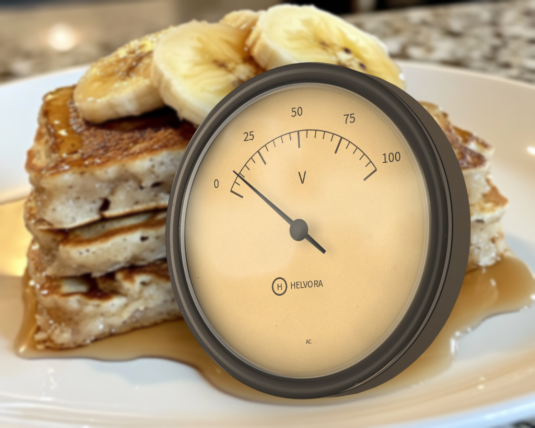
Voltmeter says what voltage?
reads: 10 V
